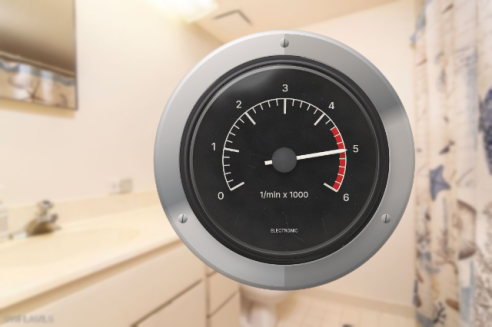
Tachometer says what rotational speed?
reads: 5000 rpm
